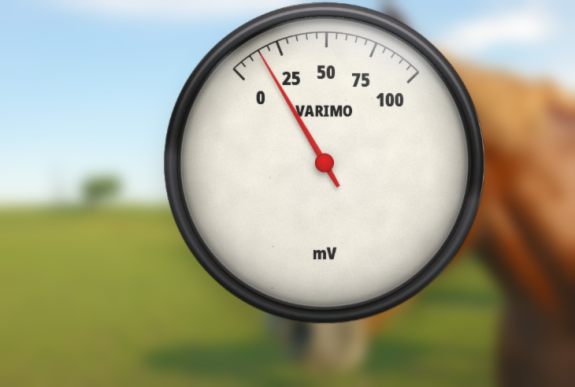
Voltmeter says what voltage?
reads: 15 mV
